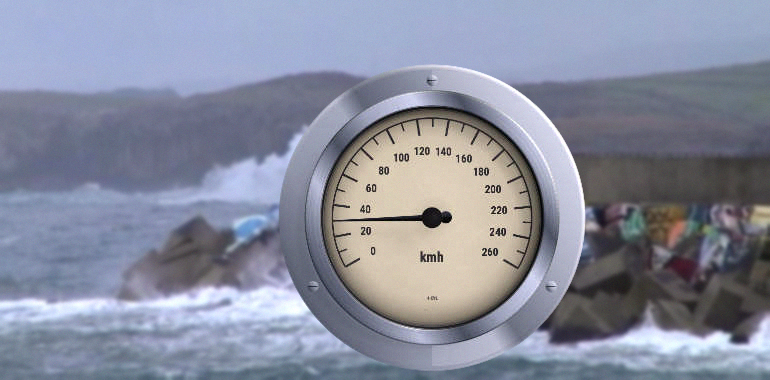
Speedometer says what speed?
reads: 30 km/h
